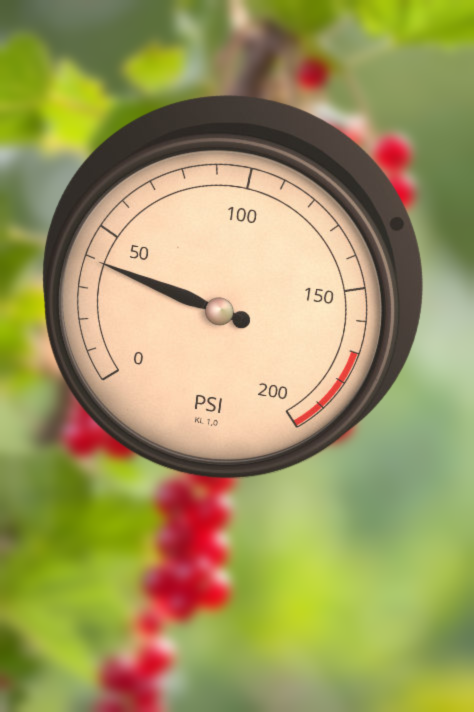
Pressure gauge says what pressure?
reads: 40 psi
